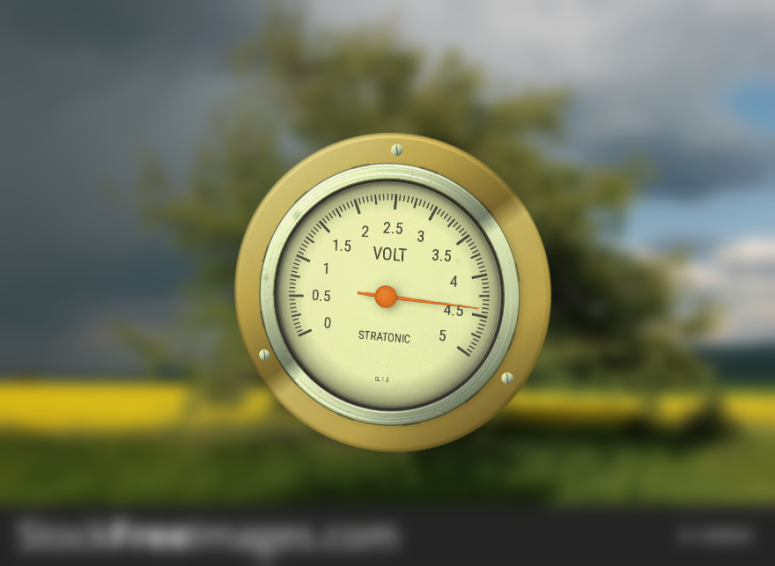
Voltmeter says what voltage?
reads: 4.4 V
